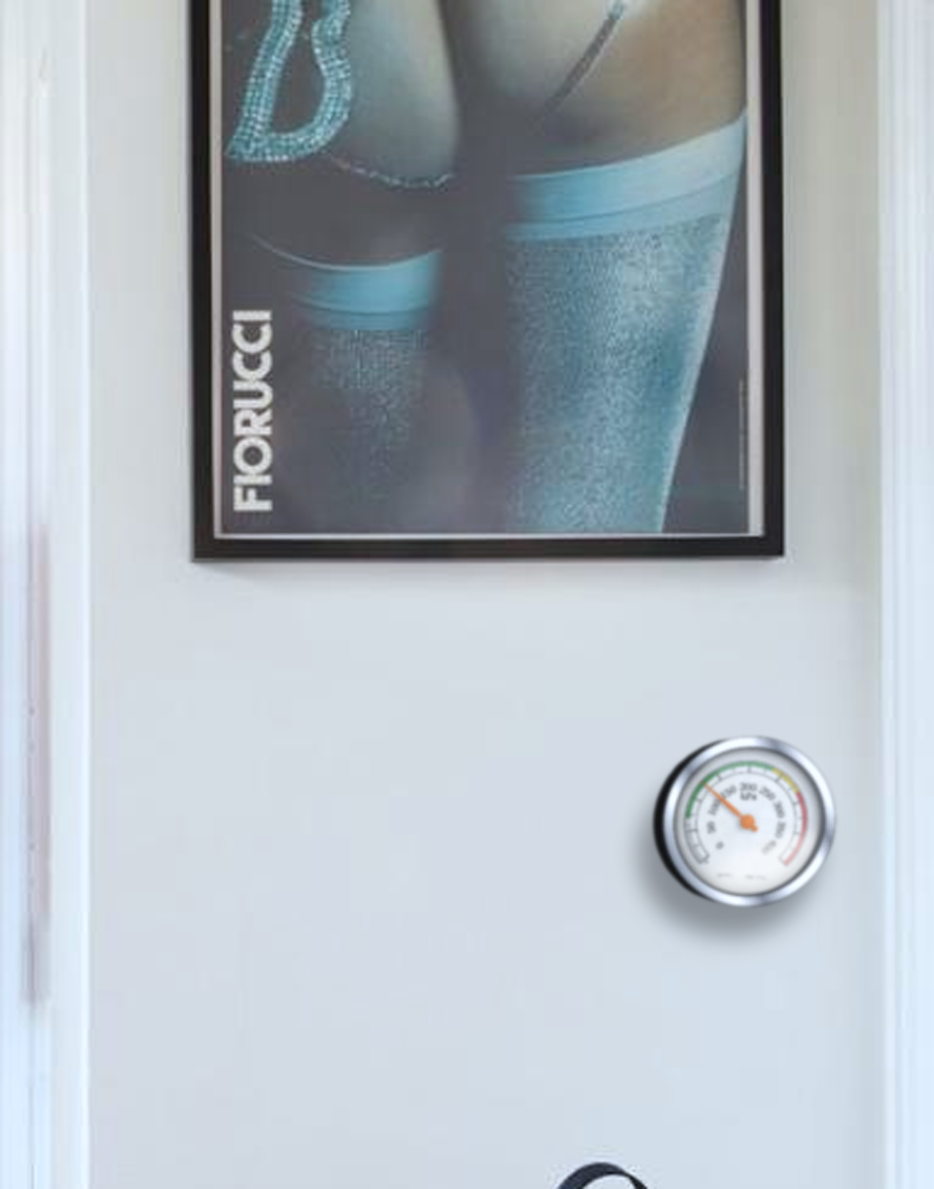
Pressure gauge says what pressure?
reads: 125 kPa
